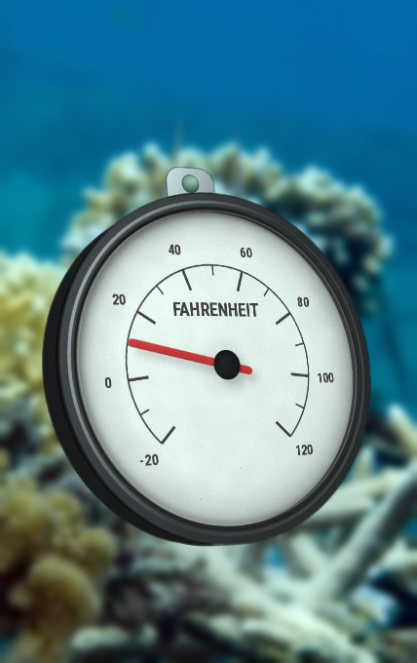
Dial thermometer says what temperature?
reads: 10 °F
